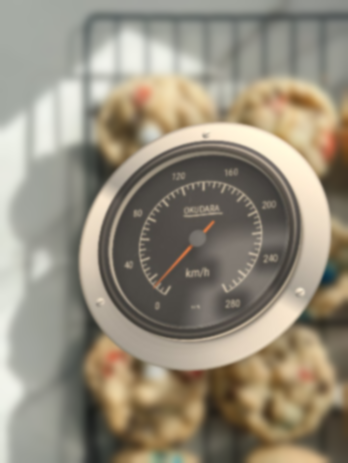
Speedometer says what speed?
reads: 10 km/h
